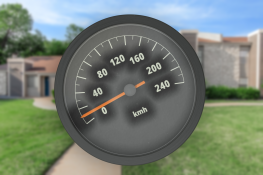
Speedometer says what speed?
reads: 10 km/h
